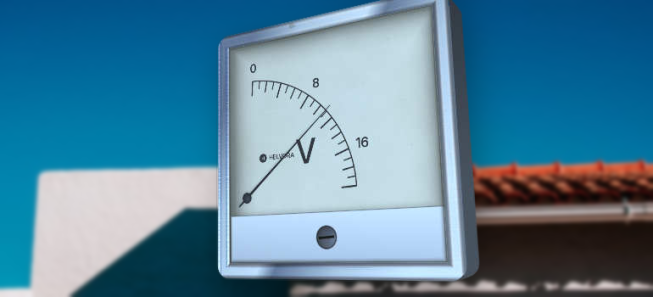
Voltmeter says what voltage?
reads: 11 V
